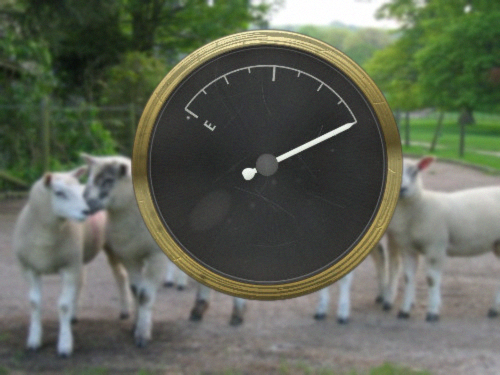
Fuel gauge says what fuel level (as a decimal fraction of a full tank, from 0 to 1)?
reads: 1
